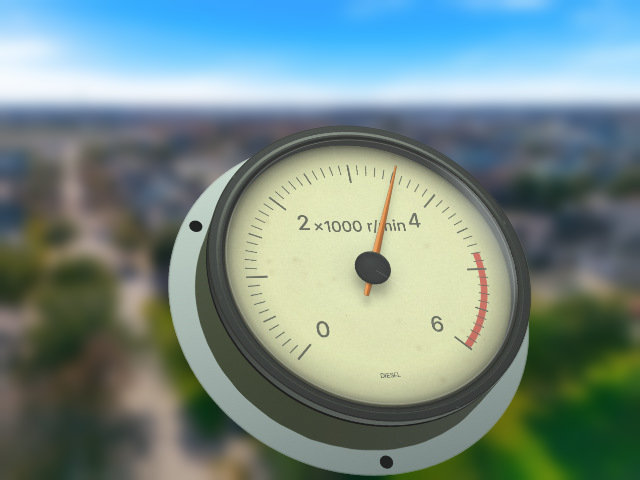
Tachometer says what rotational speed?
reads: 3500 rpm
